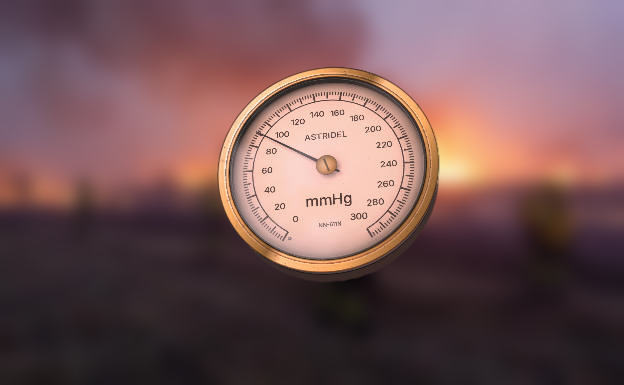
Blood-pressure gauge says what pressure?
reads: 90 mmHg
